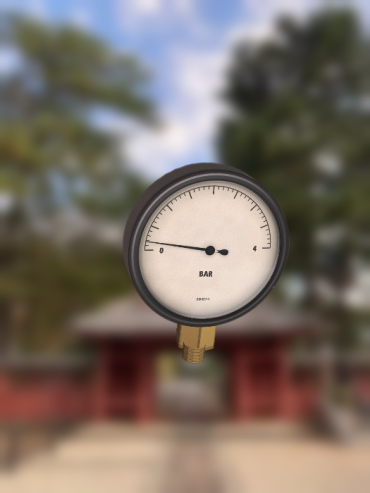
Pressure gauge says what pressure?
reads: 0.2 bar
